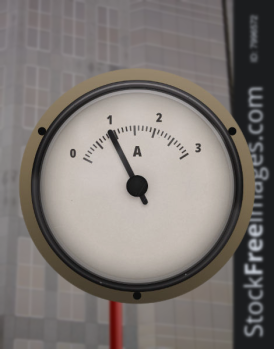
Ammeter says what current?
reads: 0.9 A
